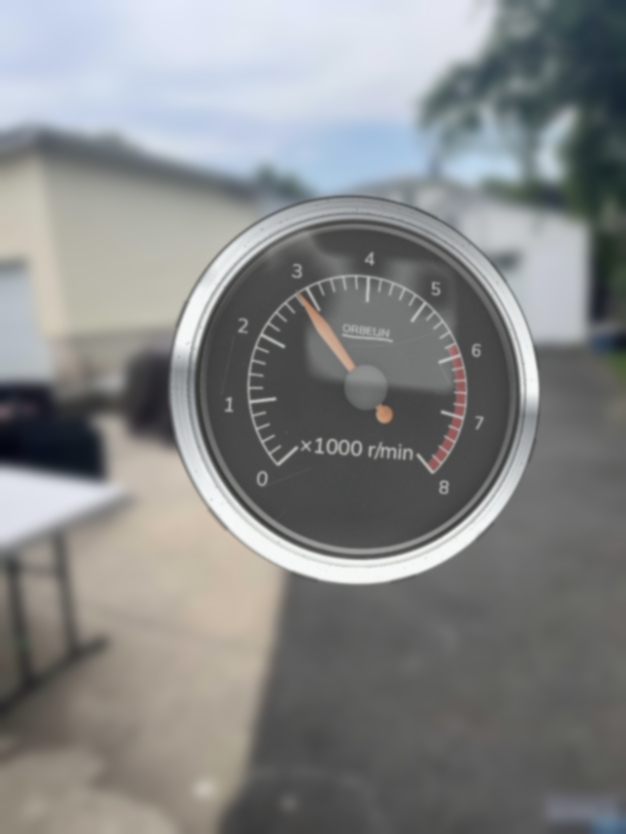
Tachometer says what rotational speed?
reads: 2800 rpm
